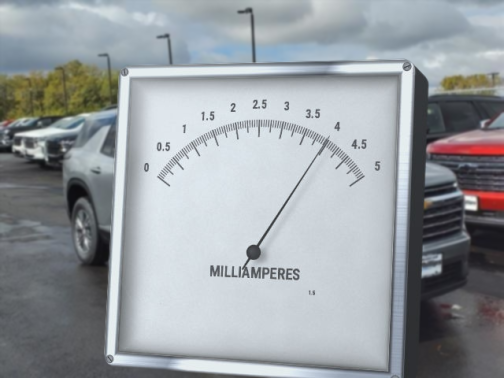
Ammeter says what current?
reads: 4 mA
